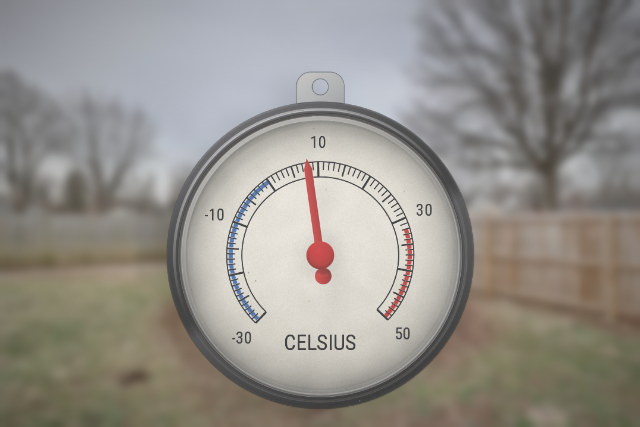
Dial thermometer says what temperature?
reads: 8 °C
